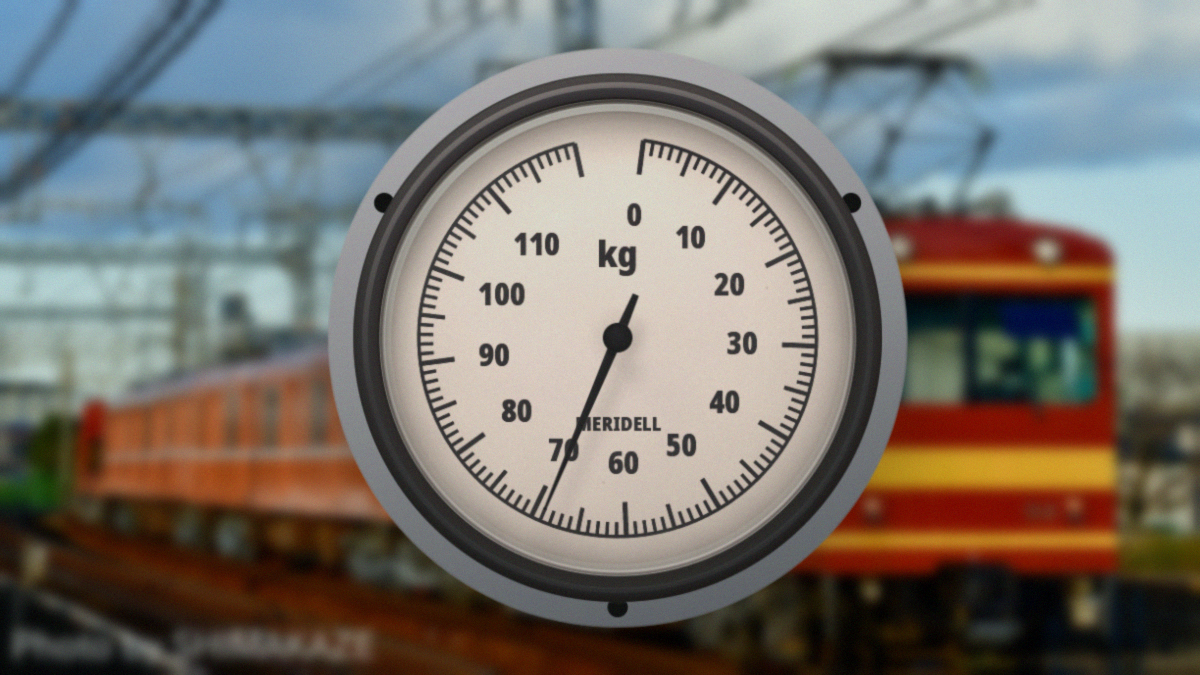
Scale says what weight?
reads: 69 kg
